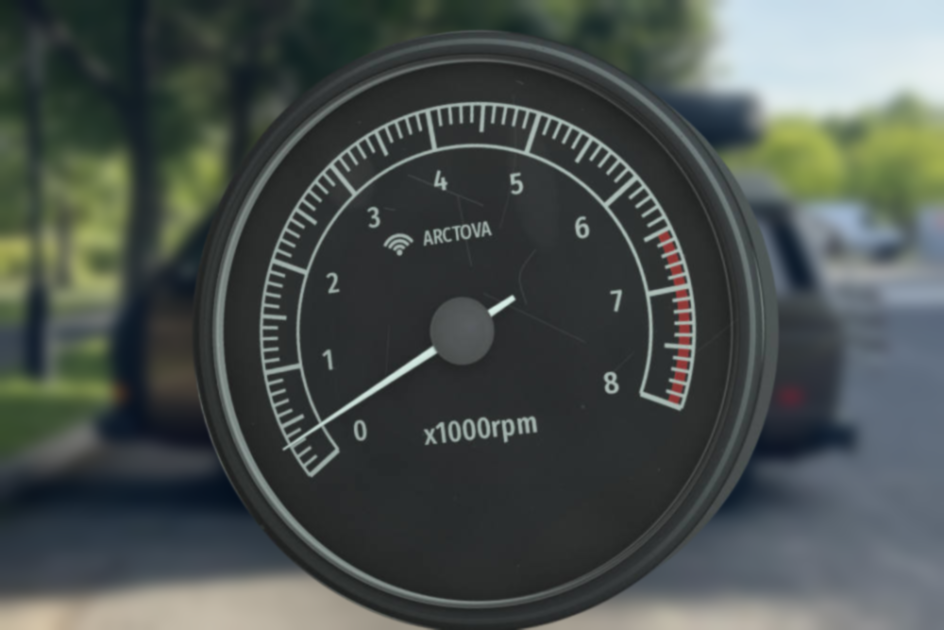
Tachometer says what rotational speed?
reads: 300 rpm
